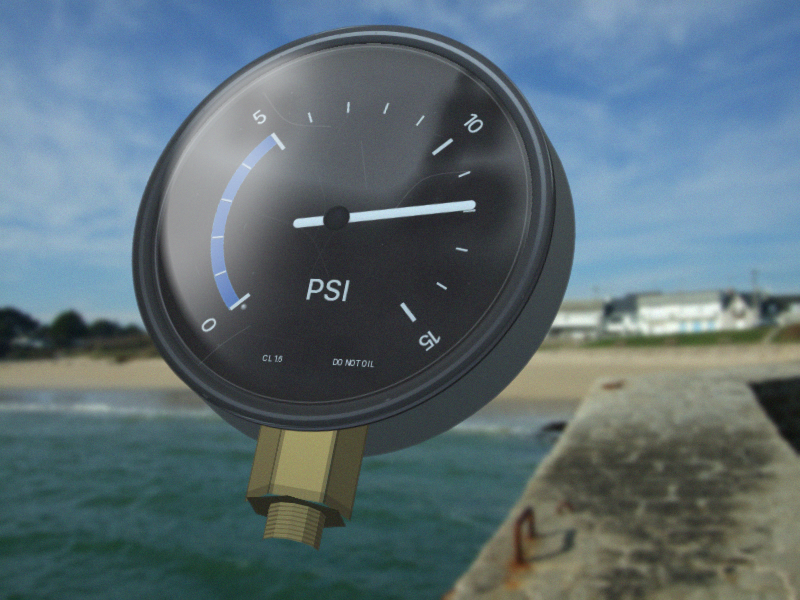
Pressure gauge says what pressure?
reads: 12 psi
